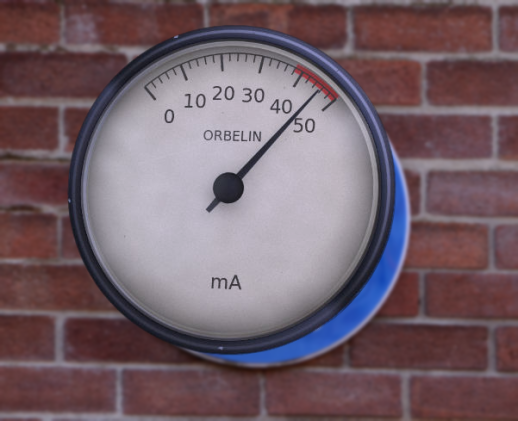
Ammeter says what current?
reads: 46 mA
